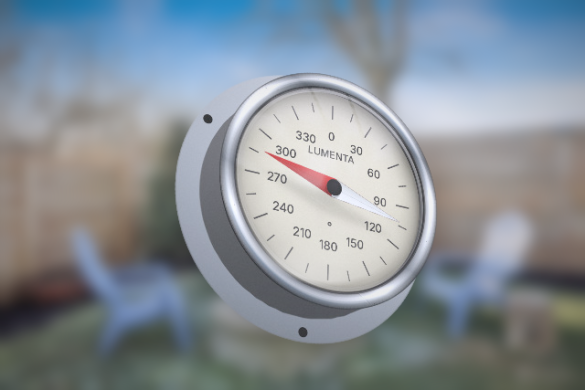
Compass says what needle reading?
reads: 285 °
